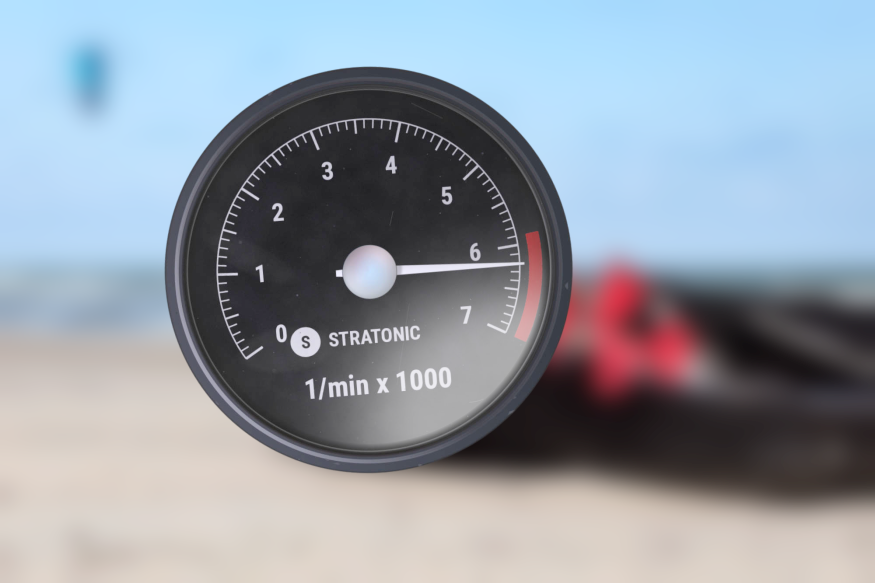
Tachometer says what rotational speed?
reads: 6200 rpm
